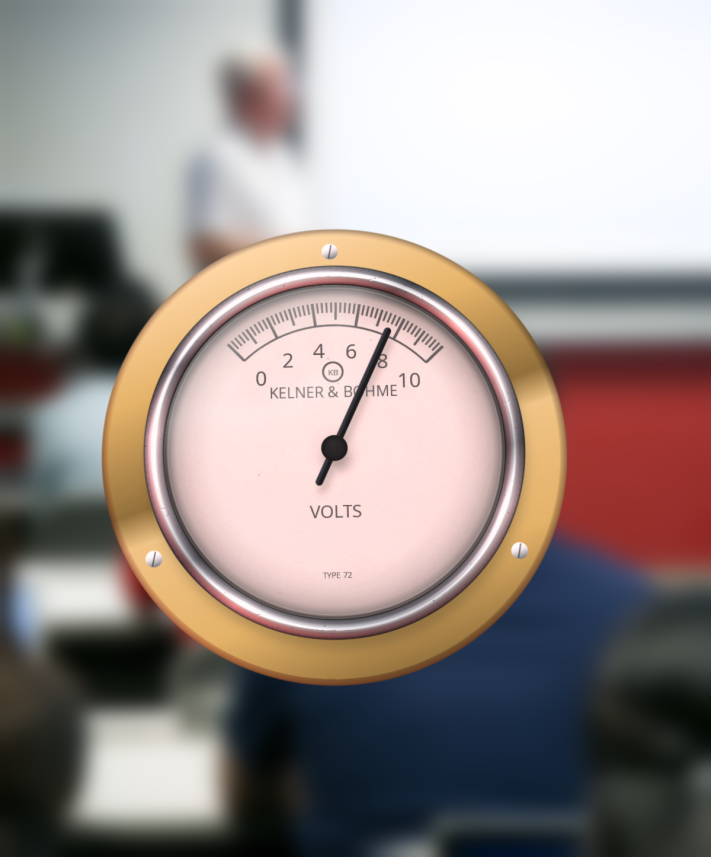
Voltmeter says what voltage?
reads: 7.6 V
